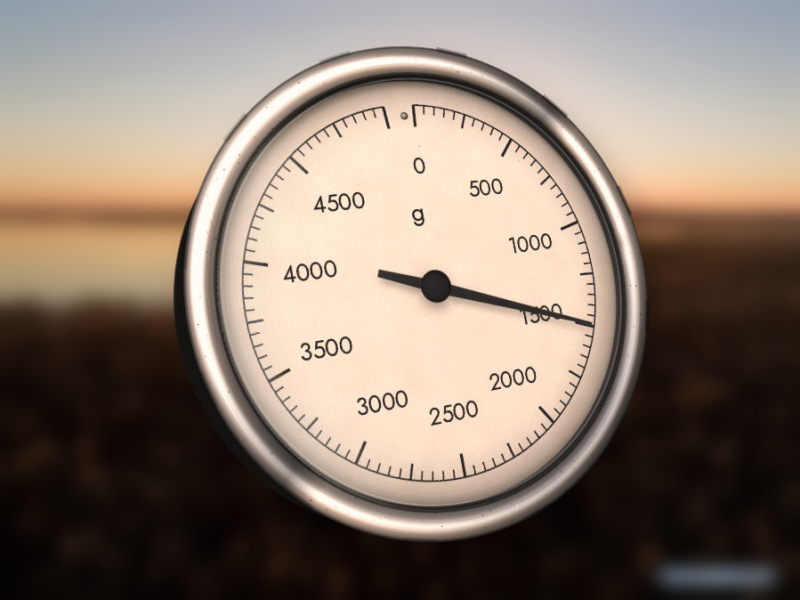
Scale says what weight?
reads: 1500 g
